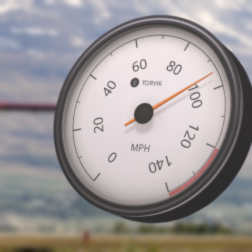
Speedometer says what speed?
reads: 95 mph
